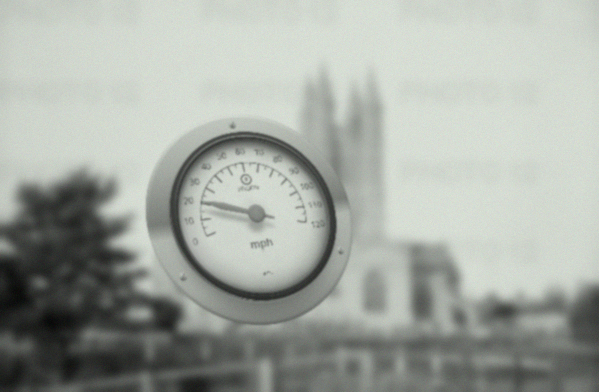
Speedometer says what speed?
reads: 20 mph
